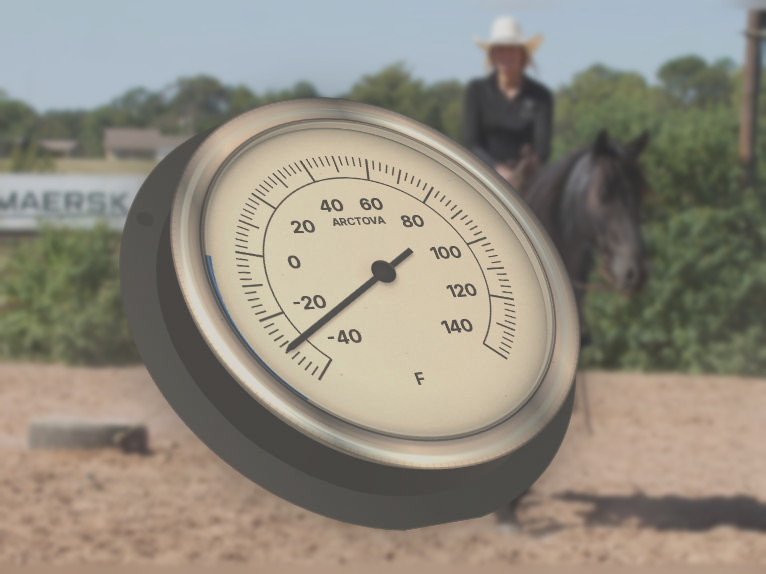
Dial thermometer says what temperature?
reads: -30 °F
